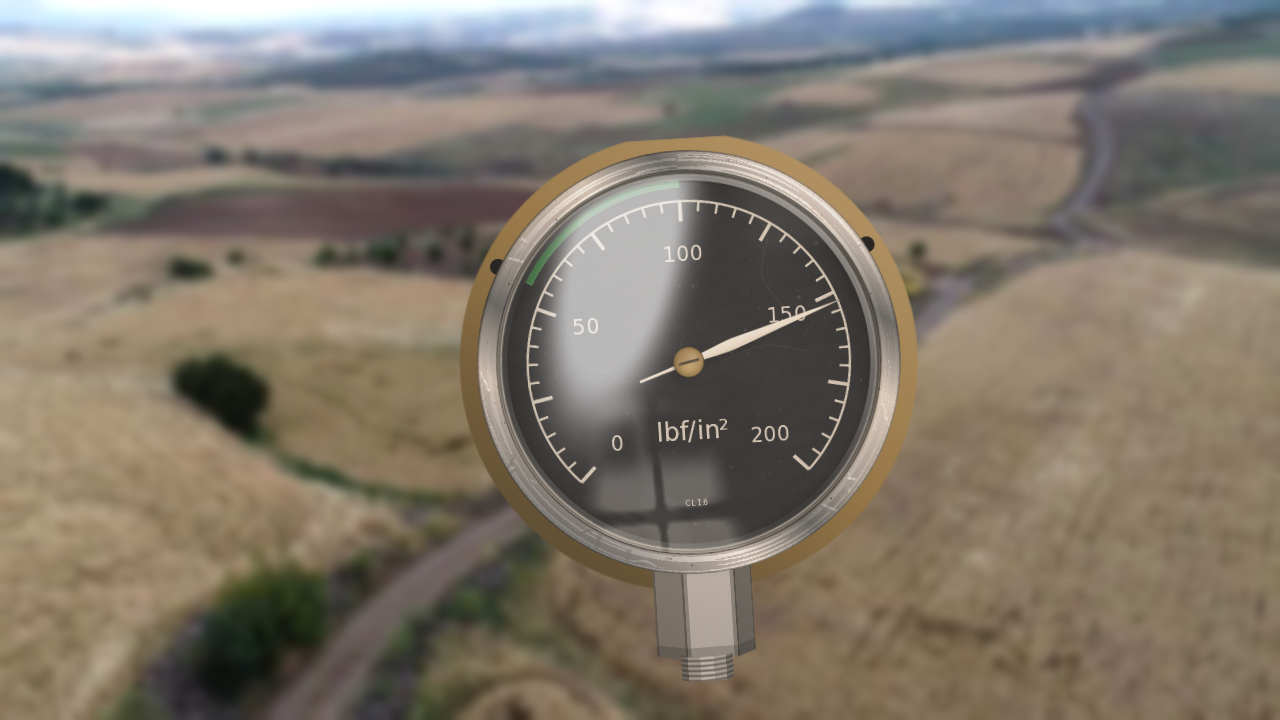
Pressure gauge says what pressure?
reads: 152.5 psi
